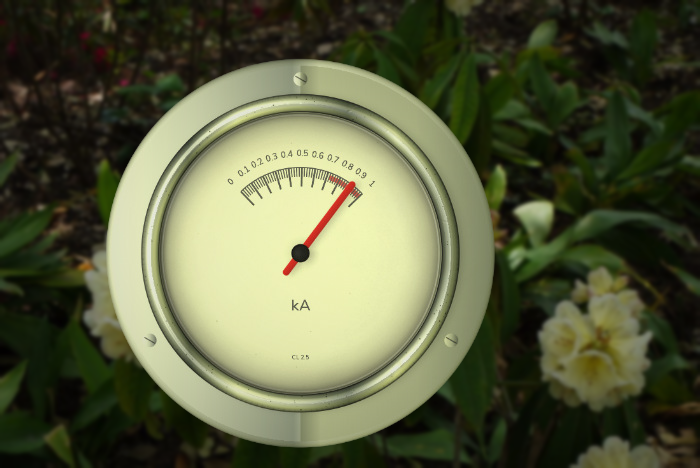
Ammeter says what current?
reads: 0.9 kA
